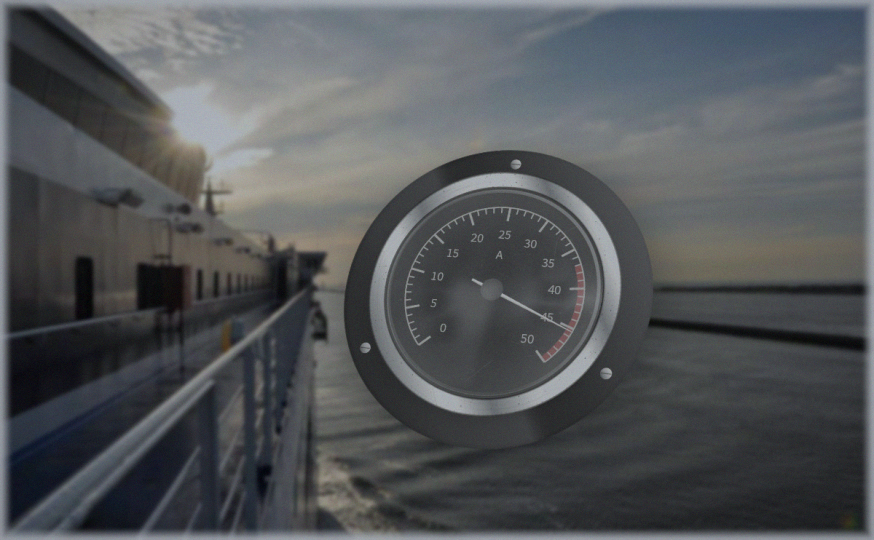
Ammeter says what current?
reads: 45.5 A
